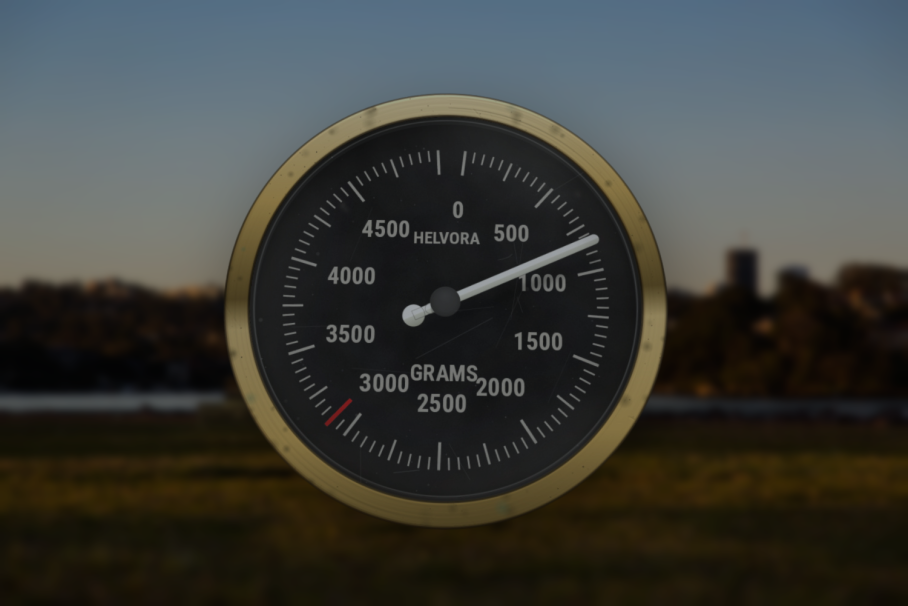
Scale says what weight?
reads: 850 g
